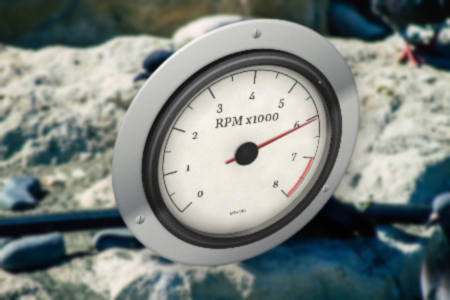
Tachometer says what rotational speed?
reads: 6000 rpm
